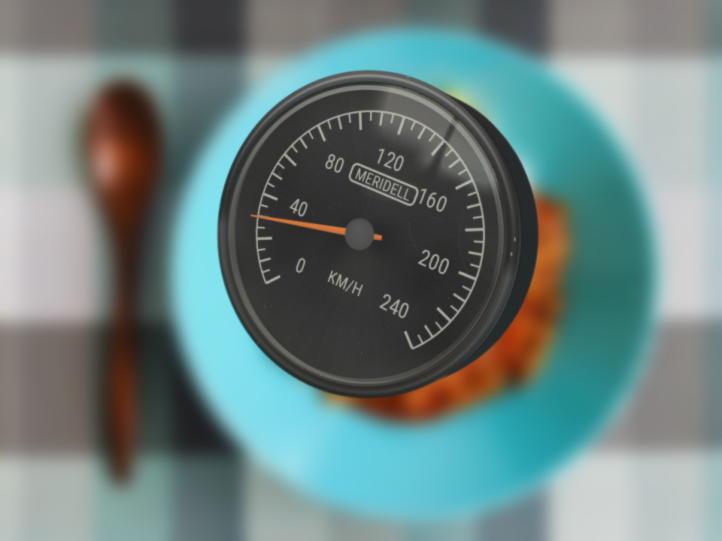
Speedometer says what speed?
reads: 30 km/h
